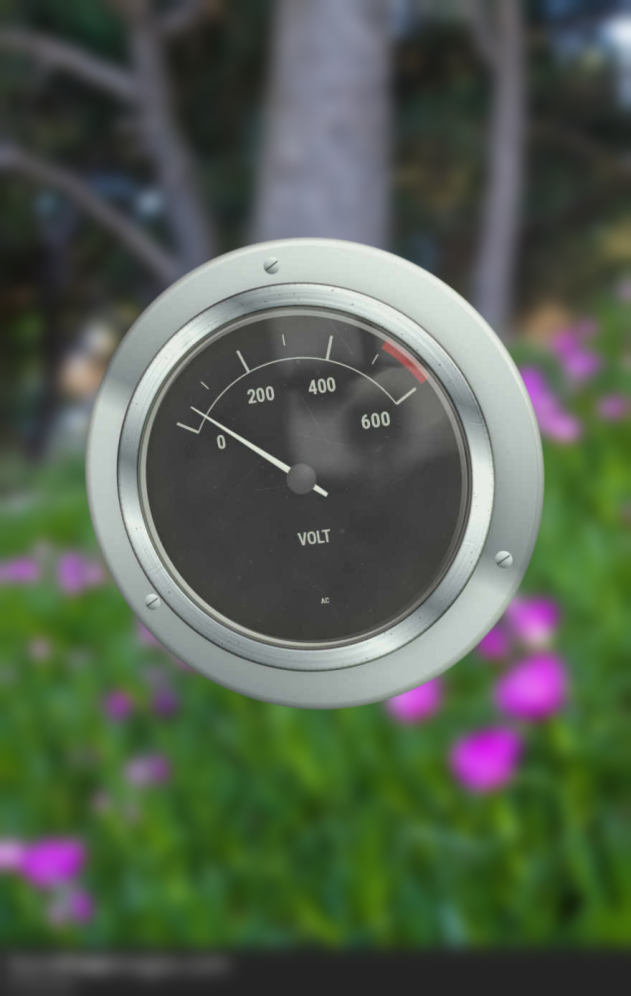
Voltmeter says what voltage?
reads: 50 V
